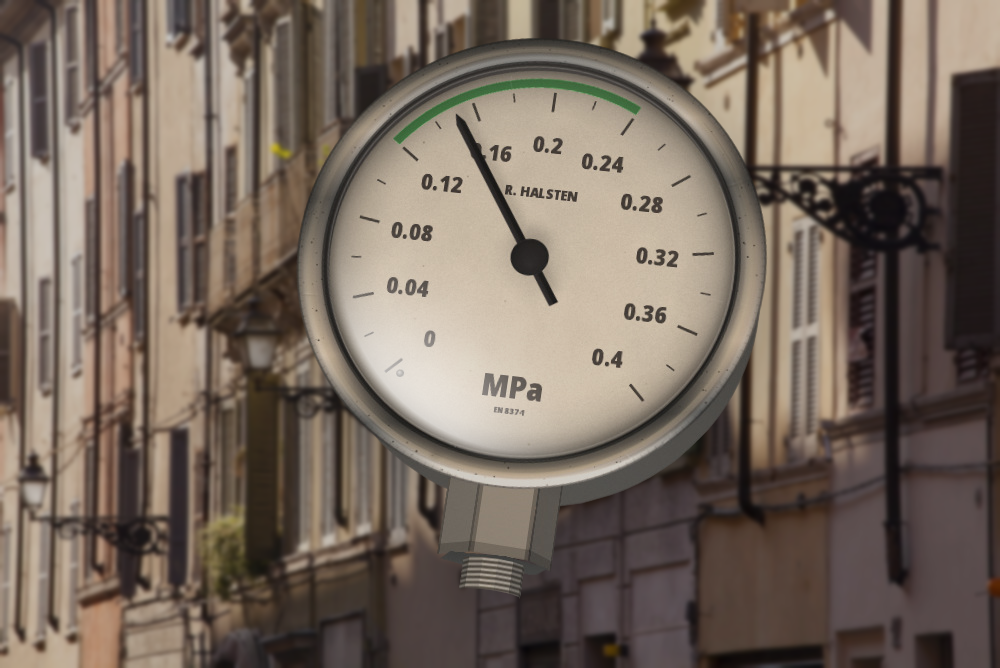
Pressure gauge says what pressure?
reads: 0.15 MPa
